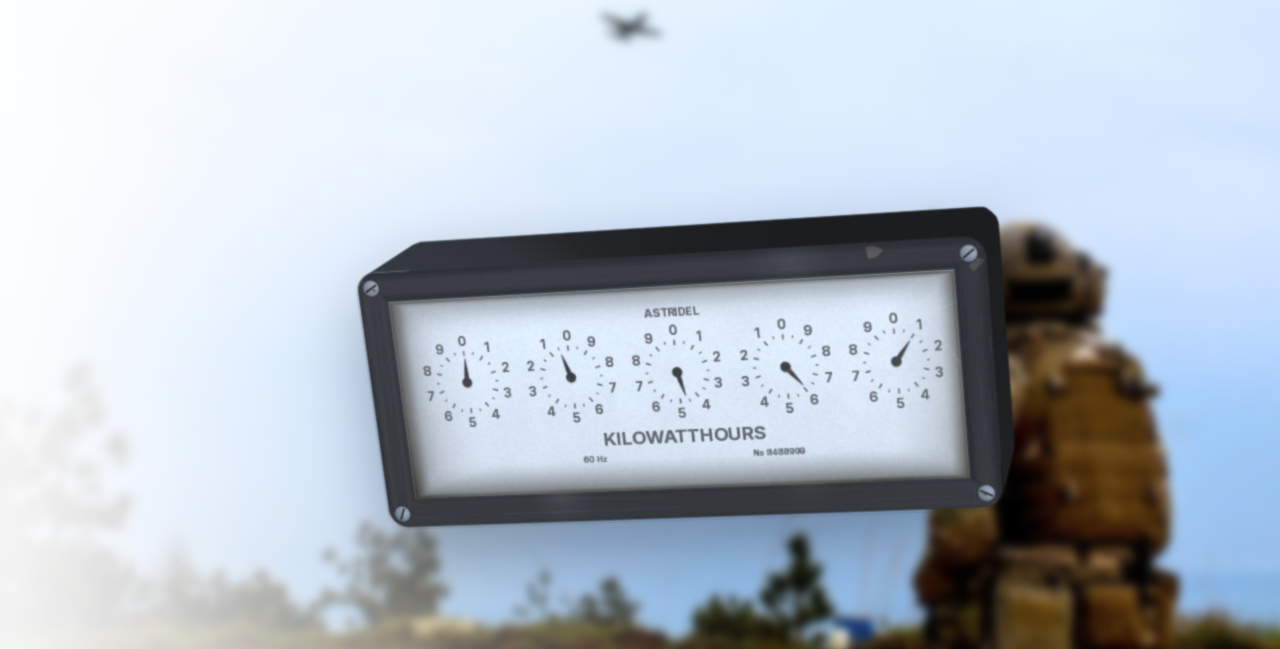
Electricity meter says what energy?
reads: 461 kWh
